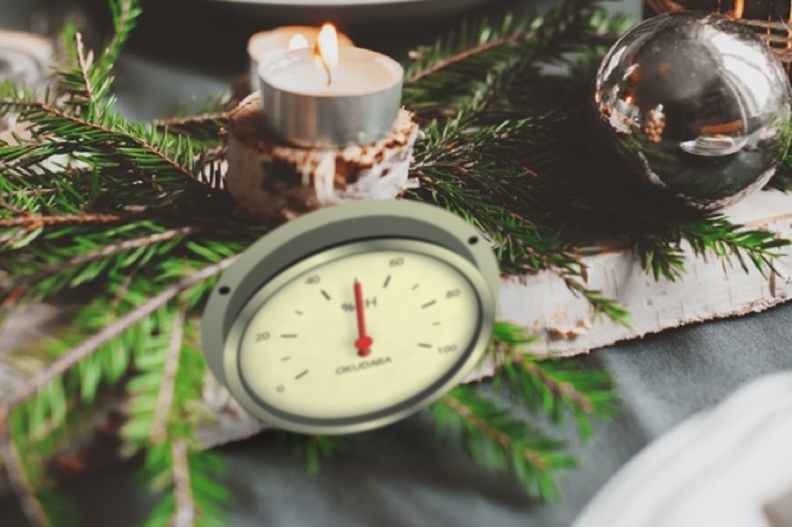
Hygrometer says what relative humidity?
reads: 50 %
